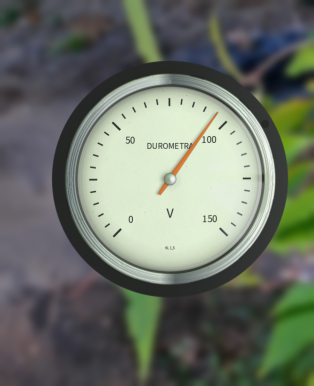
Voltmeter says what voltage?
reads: 95 V
